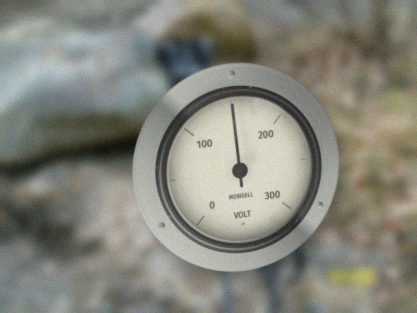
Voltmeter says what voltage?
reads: 150 V
